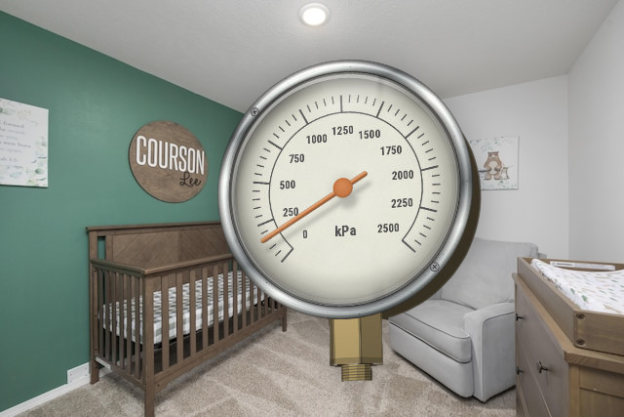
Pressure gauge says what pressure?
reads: 150 kPa
